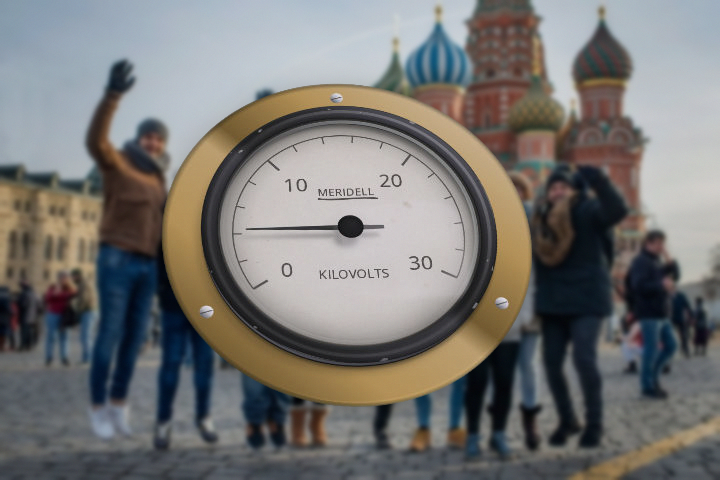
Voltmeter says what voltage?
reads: 4 kV
